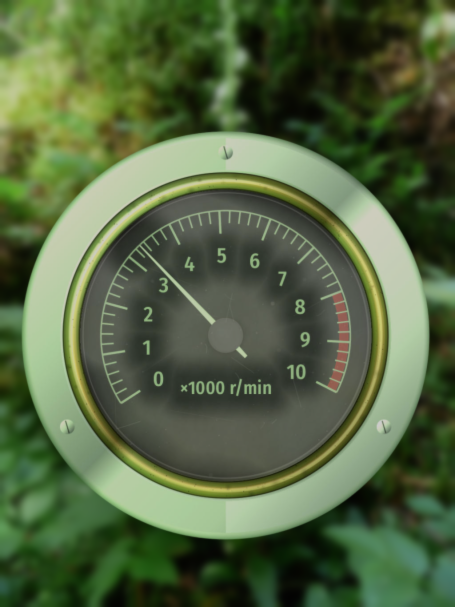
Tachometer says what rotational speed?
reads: 3300 rpm
